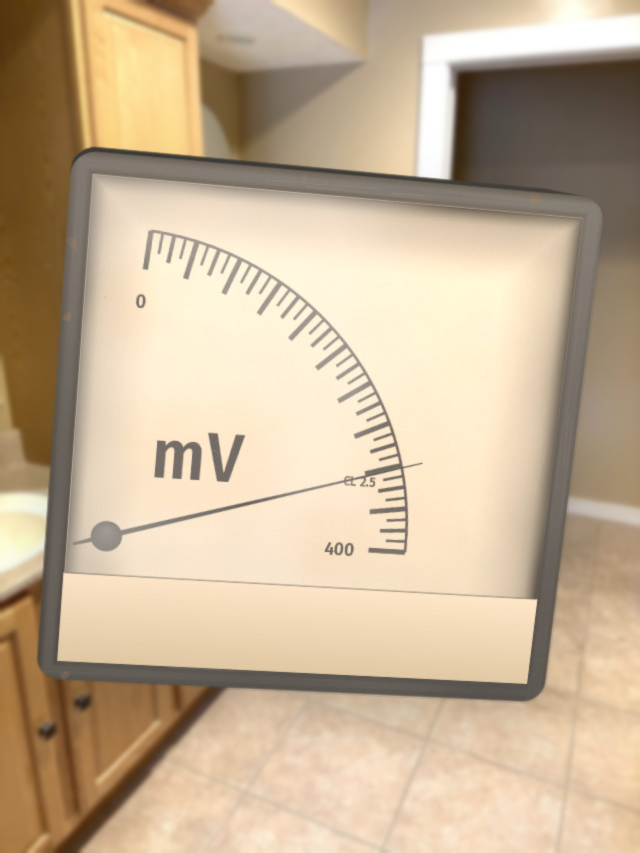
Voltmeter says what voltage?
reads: 320 mV
